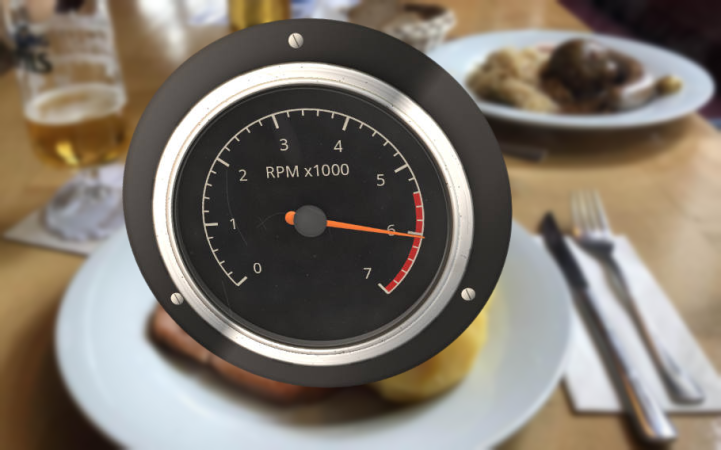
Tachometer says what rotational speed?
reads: 6000 rpm
